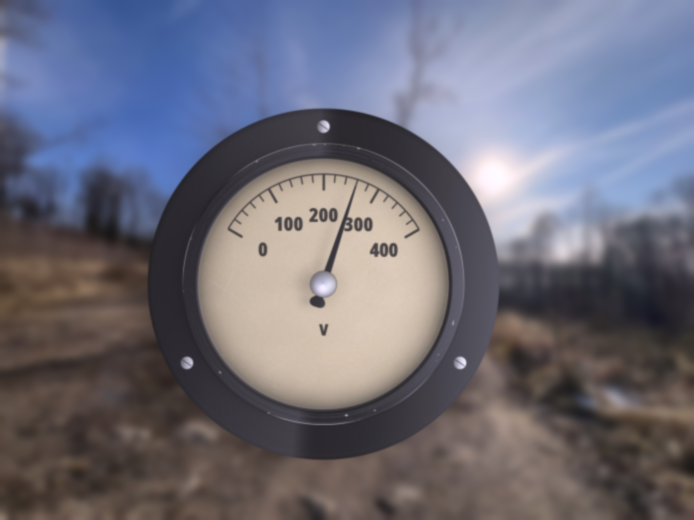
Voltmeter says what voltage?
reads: 260 V
